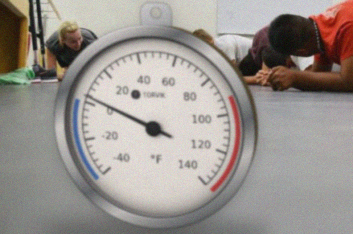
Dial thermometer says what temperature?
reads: 4 °F
